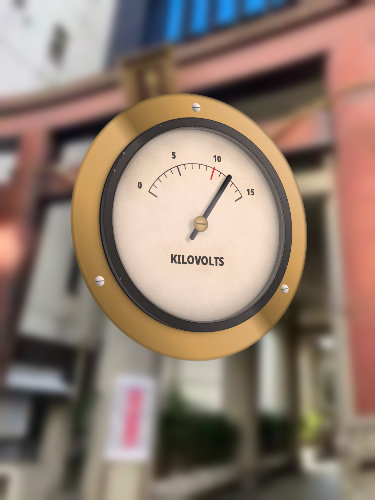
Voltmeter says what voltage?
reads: 12 kV
